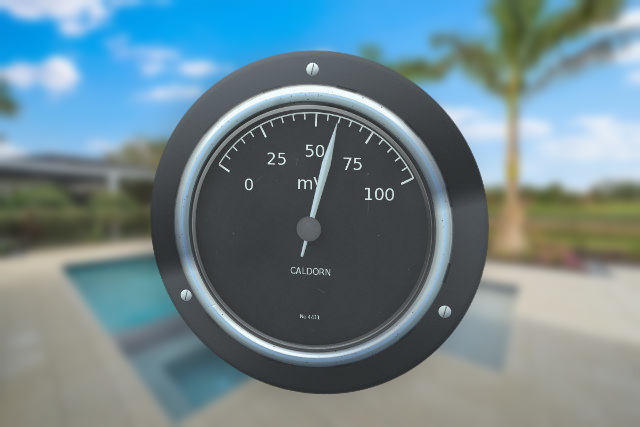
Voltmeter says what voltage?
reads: 60 mV
